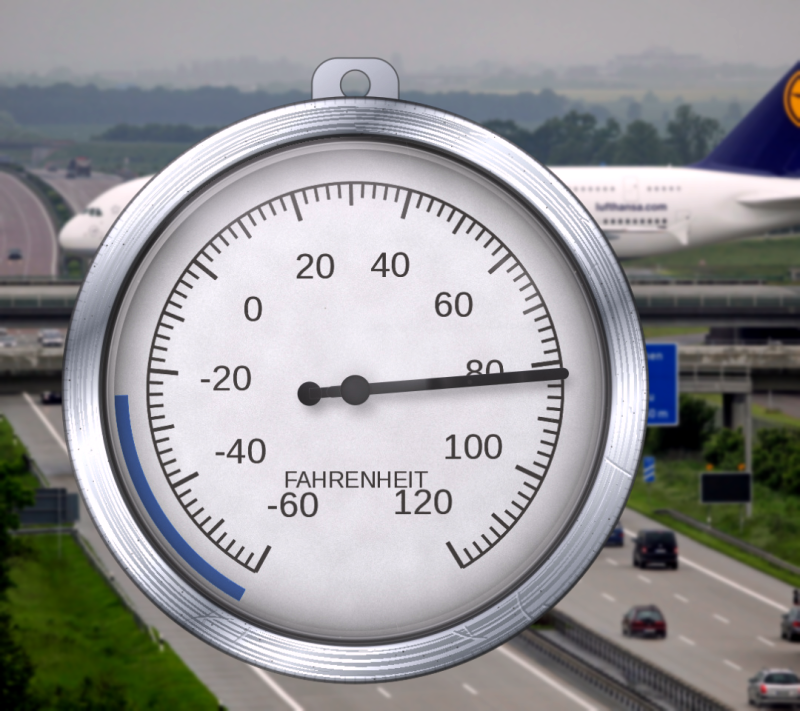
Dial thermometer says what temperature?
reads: 82 °F
